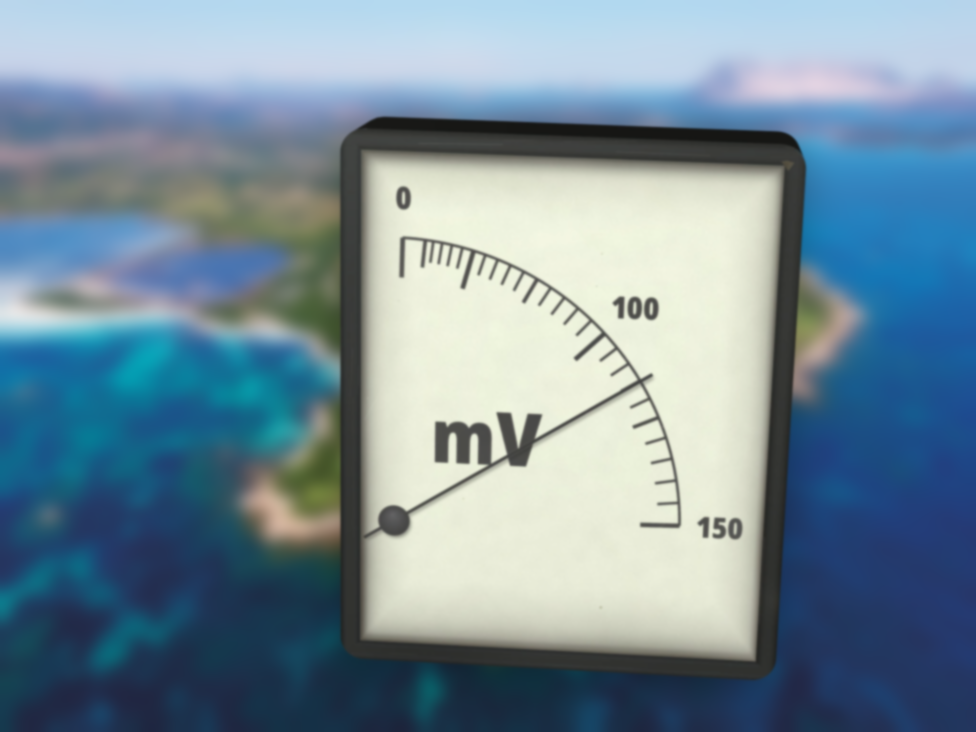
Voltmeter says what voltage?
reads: 115 mV
